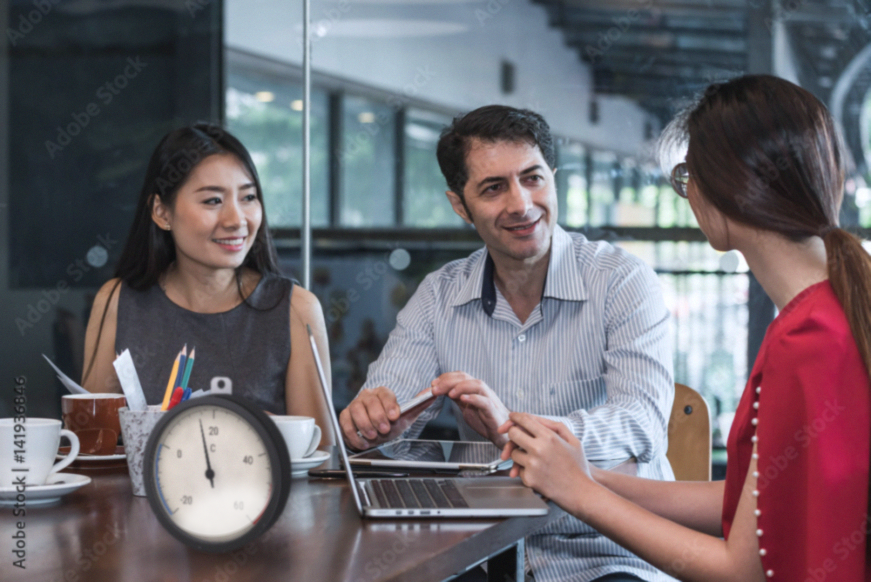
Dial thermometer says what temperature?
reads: 16 °C
